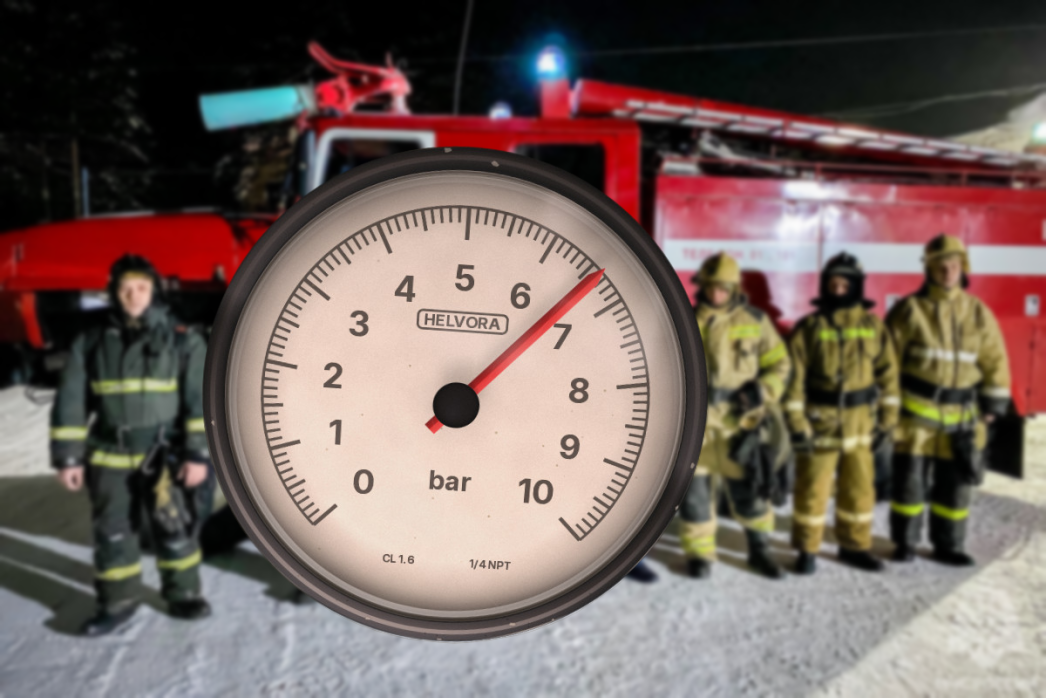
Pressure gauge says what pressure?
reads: 6.6 bar
